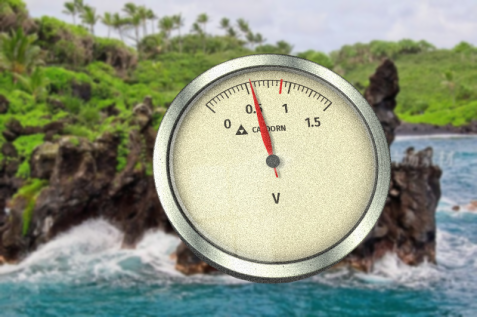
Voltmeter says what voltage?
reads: 0.55 V
